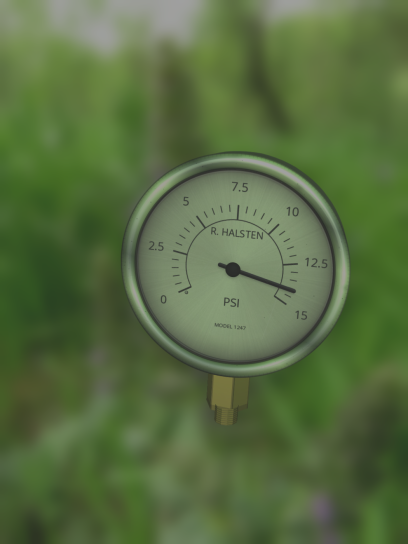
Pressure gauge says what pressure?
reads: 14 psi
